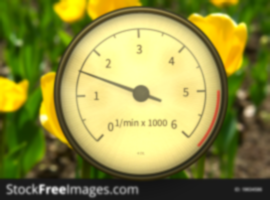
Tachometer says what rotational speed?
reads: 1500 rpm
